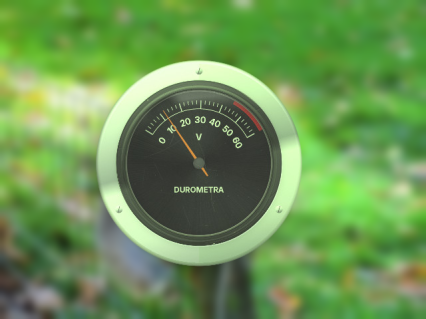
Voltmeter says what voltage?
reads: 12 V
